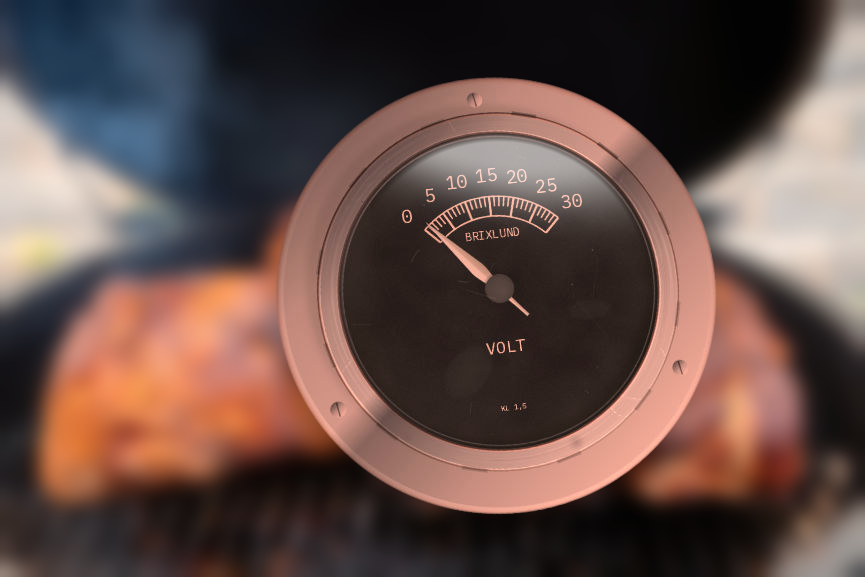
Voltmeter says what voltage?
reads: 1 V
